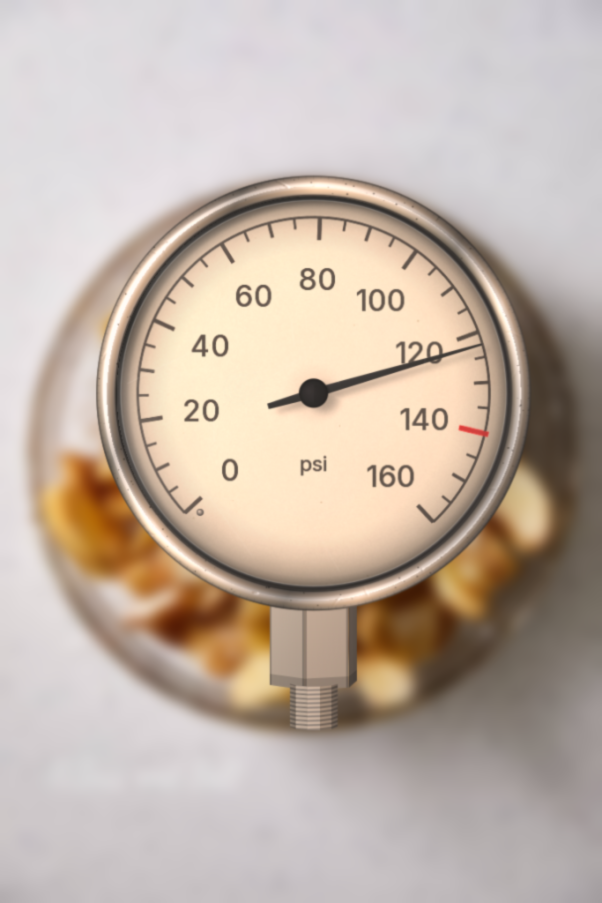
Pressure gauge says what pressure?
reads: 122.5 psi
